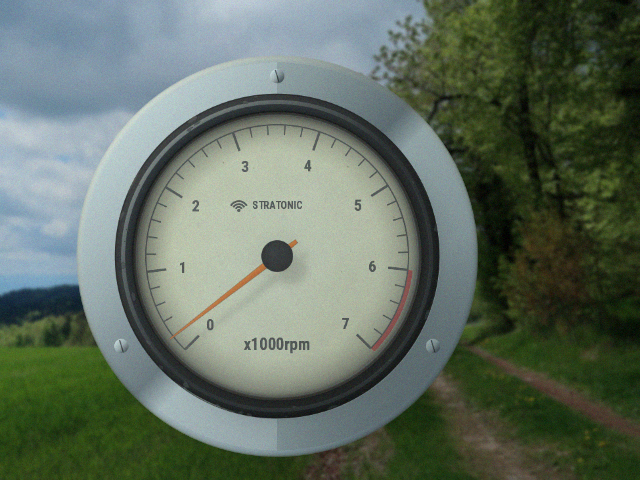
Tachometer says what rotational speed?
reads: 200 rpm
